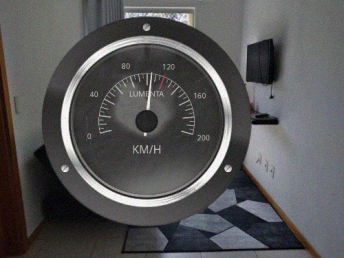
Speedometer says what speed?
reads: 105 km/h
